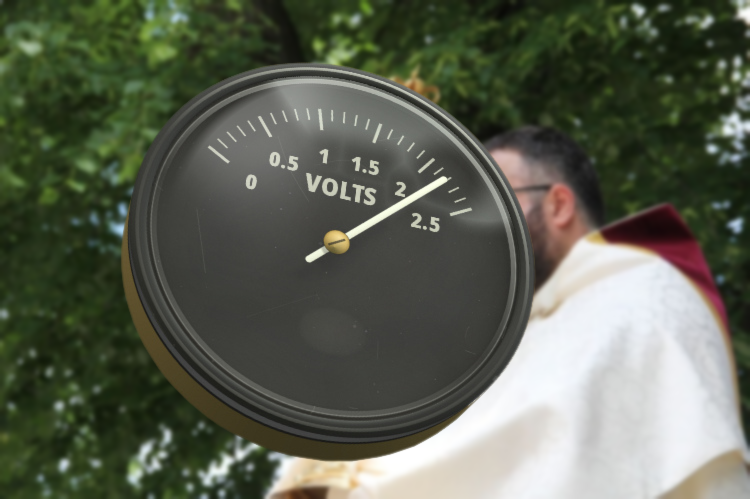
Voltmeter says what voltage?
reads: 2.2 V
